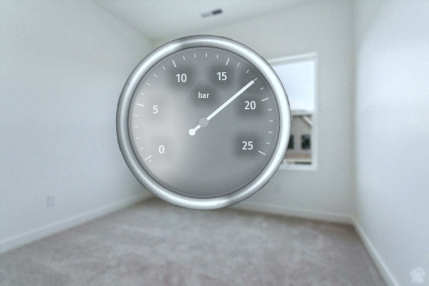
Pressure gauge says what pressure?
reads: 18 bar
